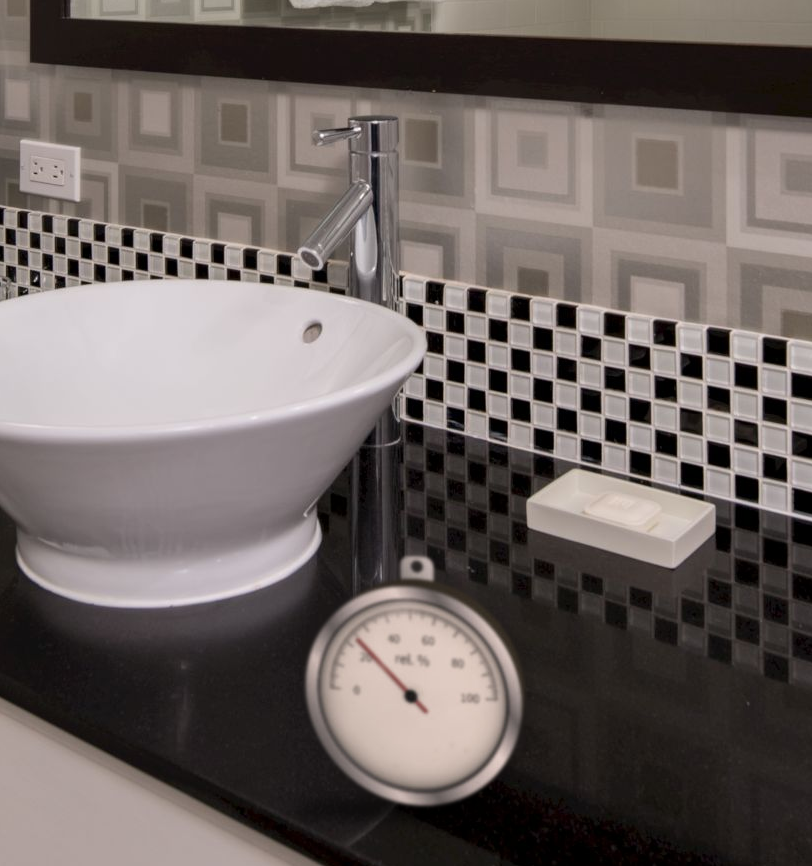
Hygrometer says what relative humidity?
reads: 25 %
